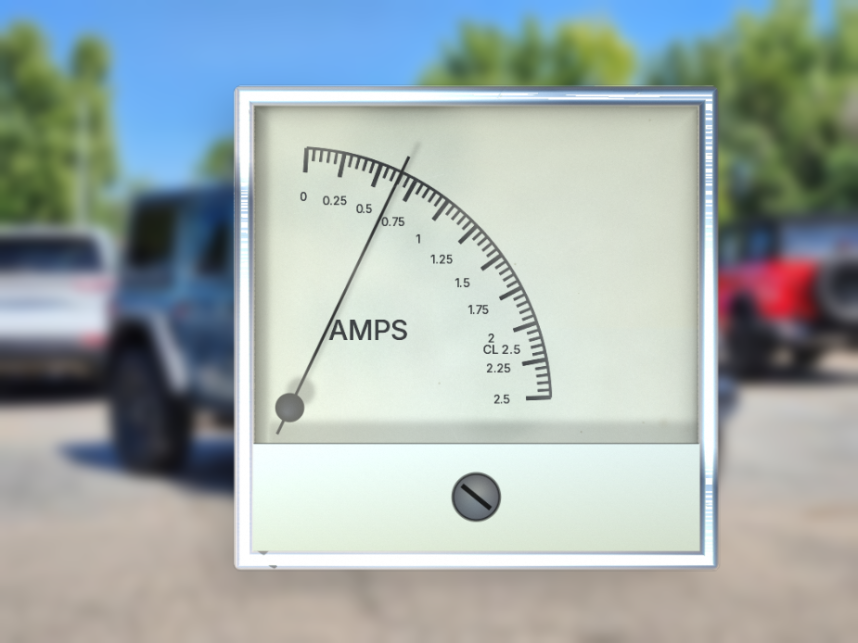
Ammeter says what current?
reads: 0.65 A
